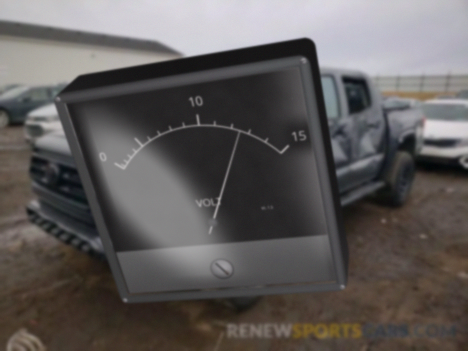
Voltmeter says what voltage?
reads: 12.5 V
